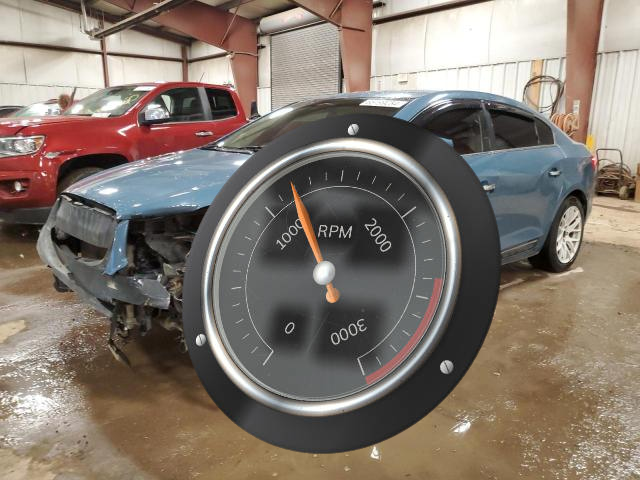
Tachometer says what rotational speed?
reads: 1200 rpm
